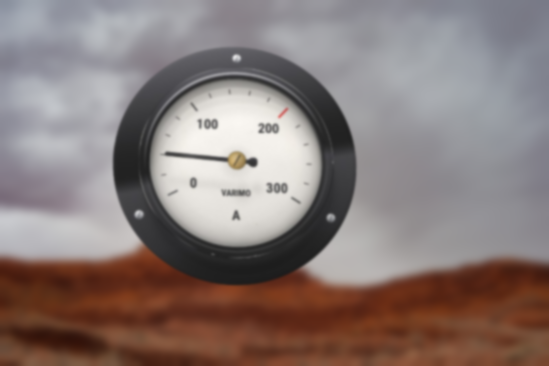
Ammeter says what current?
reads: 40 A
